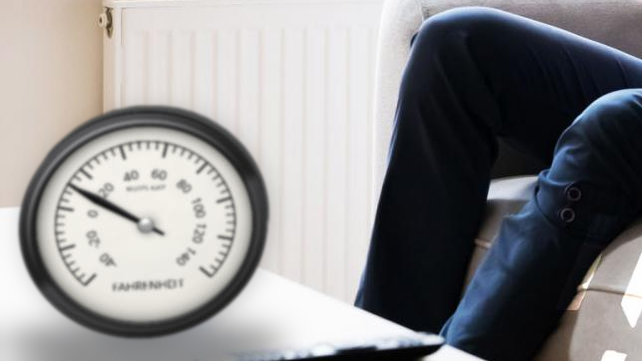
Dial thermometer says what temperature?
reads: 12 °F
